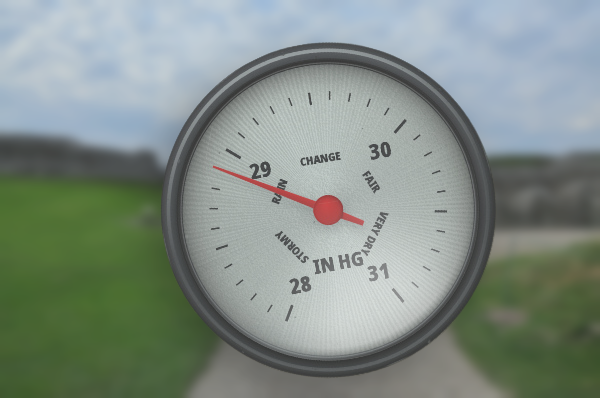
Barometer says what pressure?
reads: 28.9 inHg
